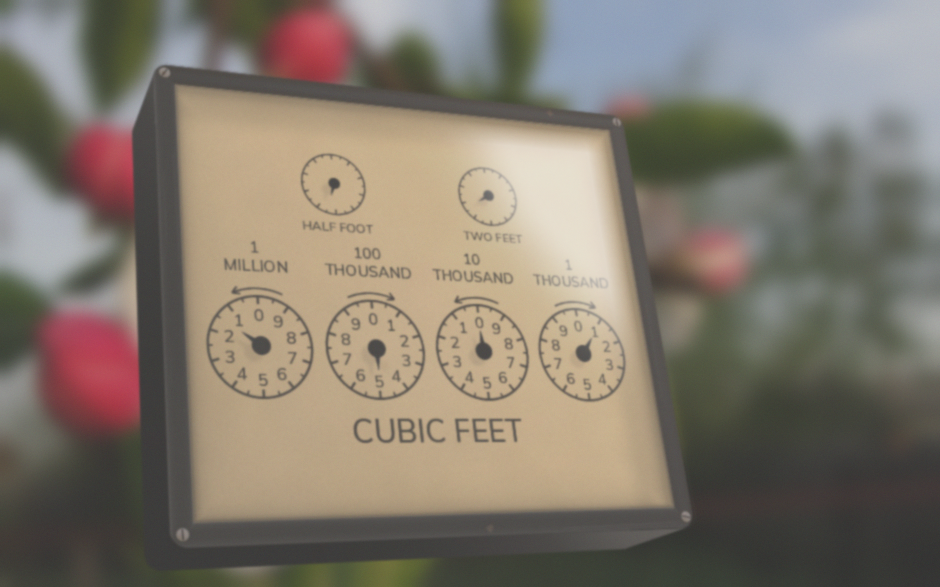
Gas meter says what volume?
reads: 150100 ft³
